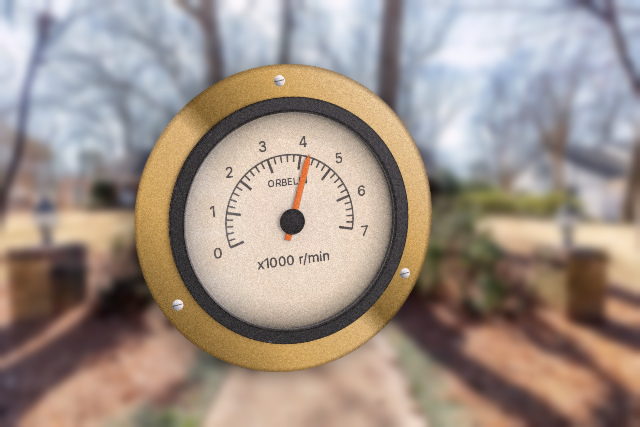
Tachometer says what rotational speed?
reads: 4200 rpm
